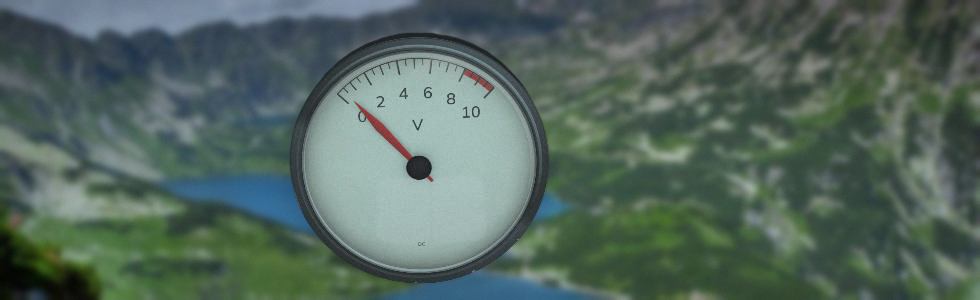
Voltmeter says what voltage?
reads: 0.5 V
